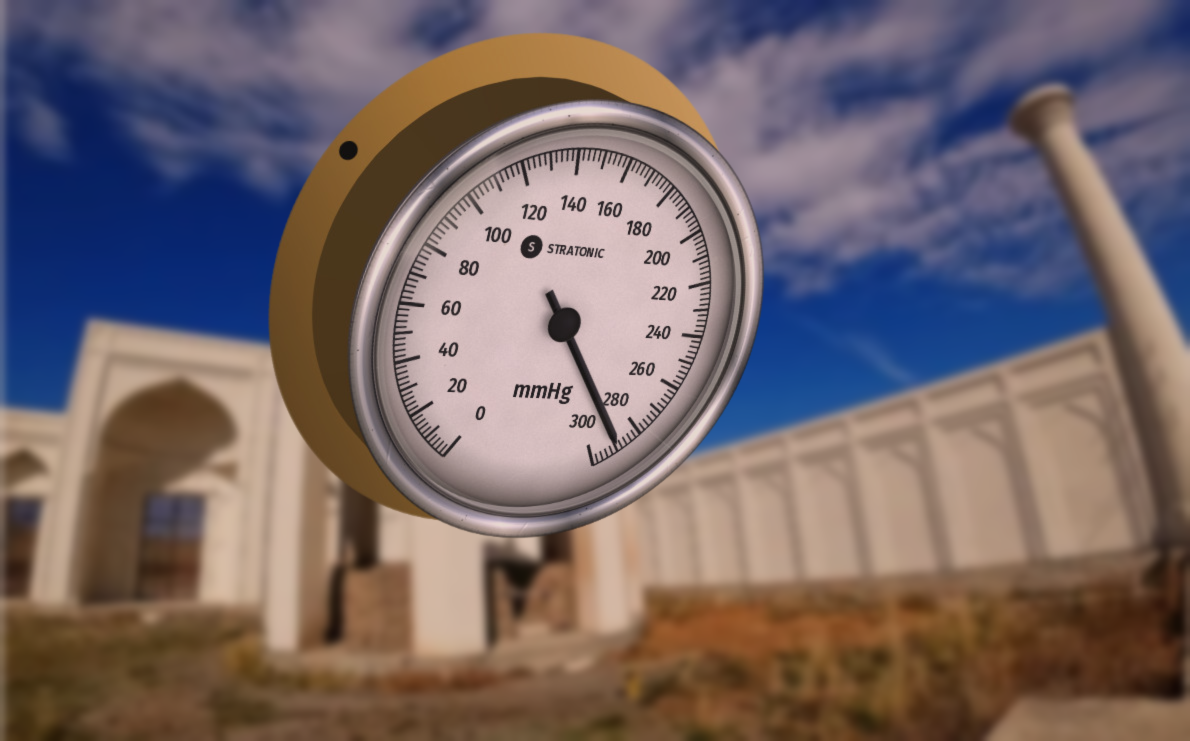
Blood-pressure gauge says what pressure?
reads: 290 mmHg
